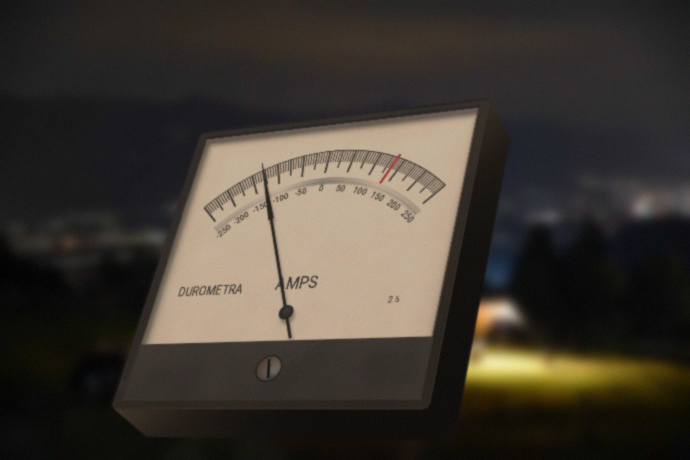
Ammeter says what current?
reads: -125 A
